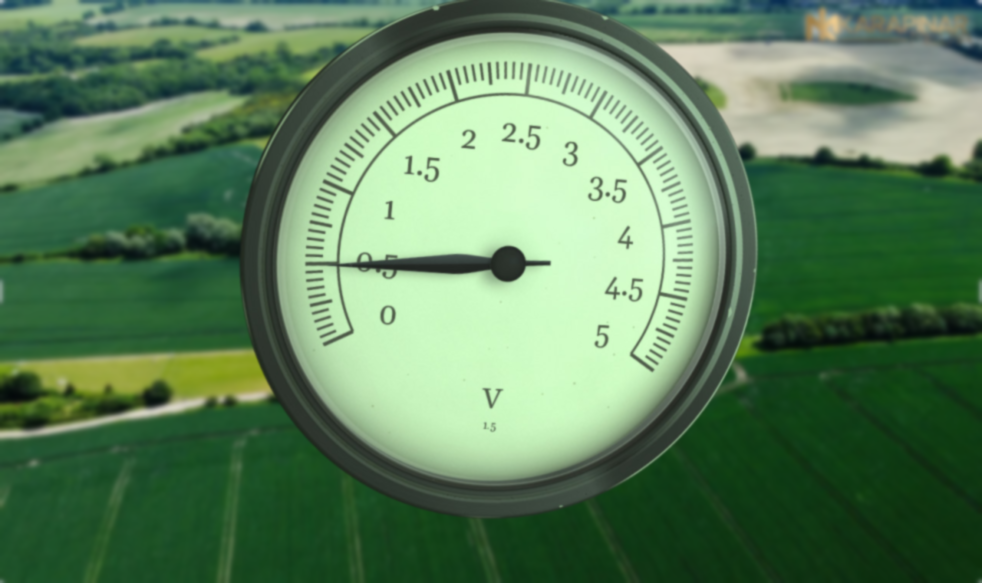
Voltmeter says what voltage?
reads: 0.5 V
